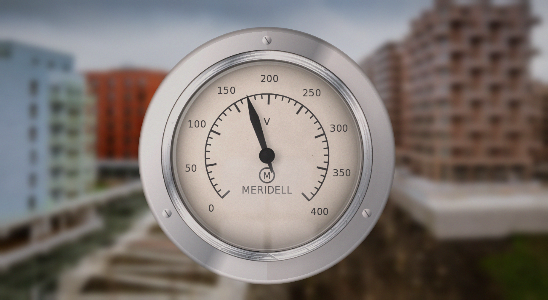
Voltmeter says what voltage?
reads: 170 V
